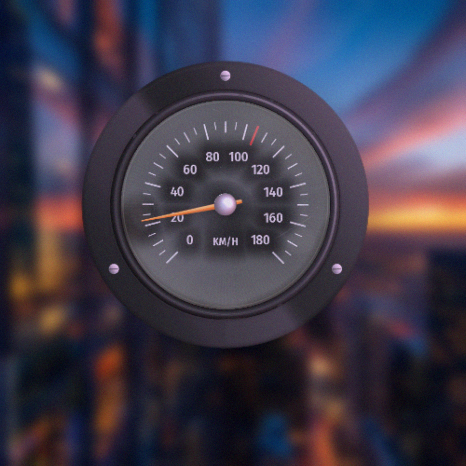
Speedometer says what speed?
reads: 22.5 km/h
